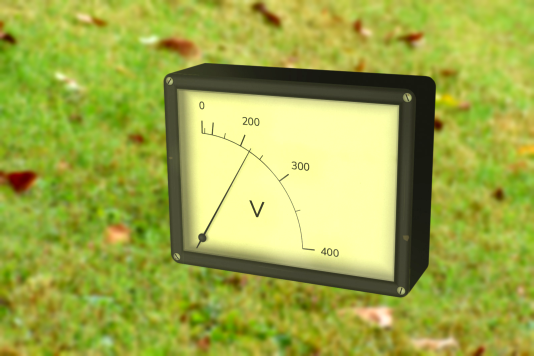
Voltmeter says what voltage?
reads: 225 V
